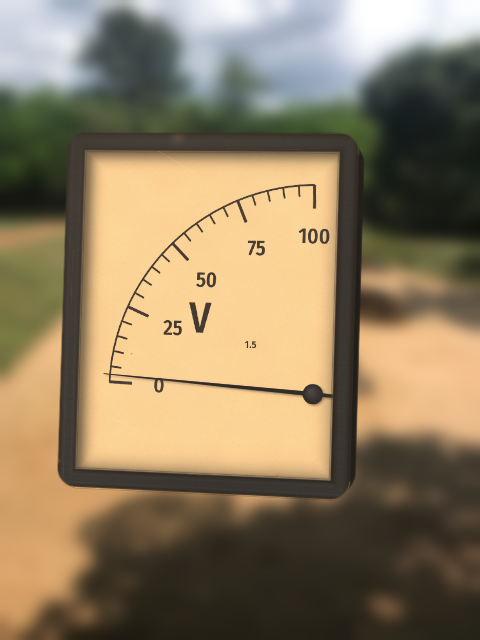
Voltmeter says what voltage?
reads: 2.5 V
